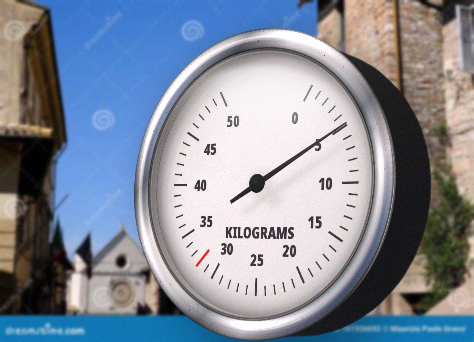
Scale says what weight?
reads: 5 kg
